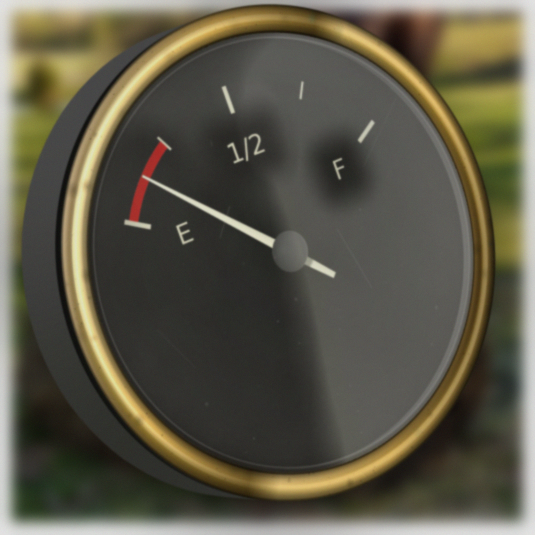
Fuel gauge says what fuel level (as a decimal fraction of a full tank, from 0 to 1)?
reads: 0.125
